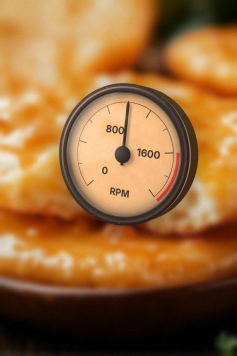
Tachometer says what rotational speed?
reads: 1000 rpm
